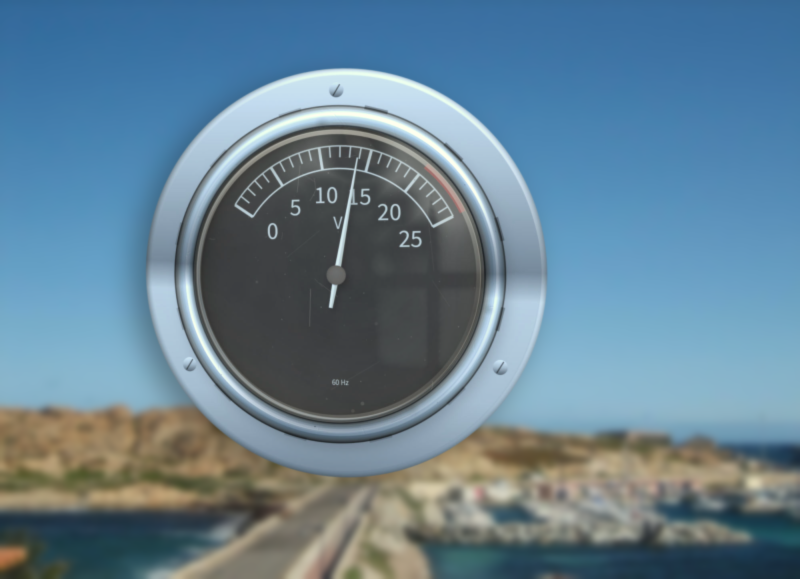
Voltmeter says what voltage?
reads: 14 V
